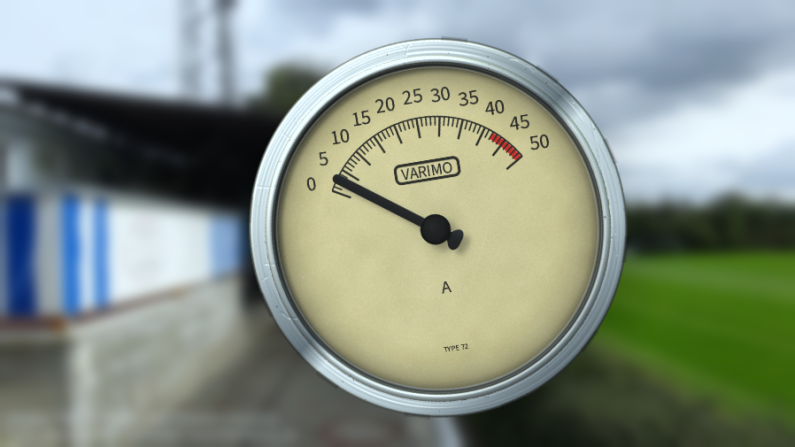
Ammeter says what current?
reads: 3 A
